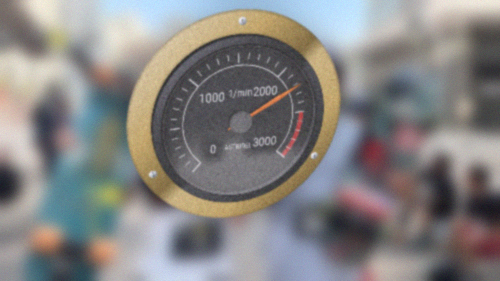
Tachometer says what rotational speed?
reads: 2200 rpm
